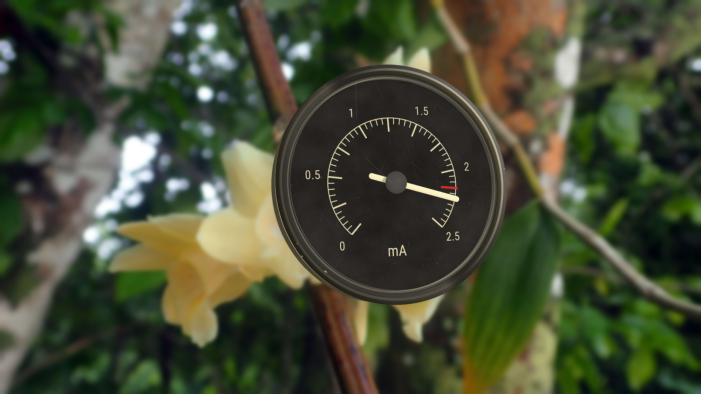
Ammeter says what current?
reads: 2.25 mA
